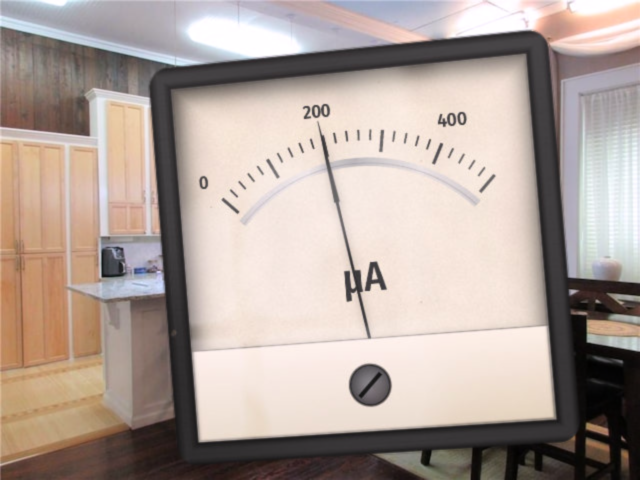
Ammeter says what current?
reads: 200 µA
